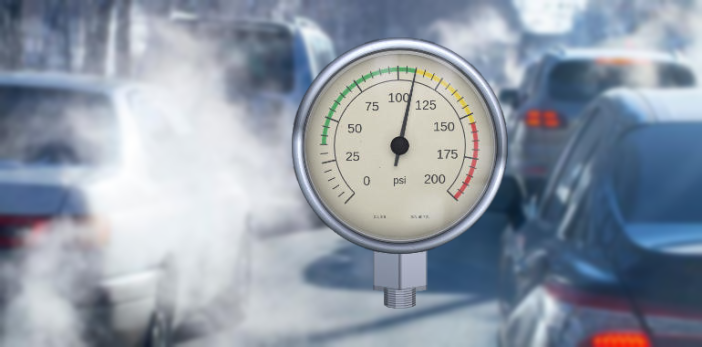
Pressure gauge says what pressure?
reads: 110 psi
